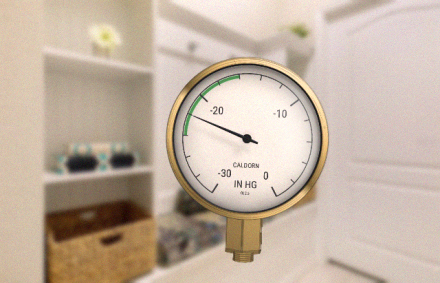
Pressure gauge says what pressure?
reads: -22 inHg
